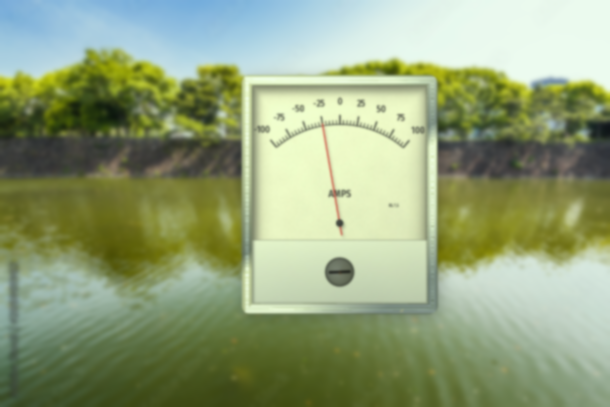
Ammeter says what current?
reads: -25 A
